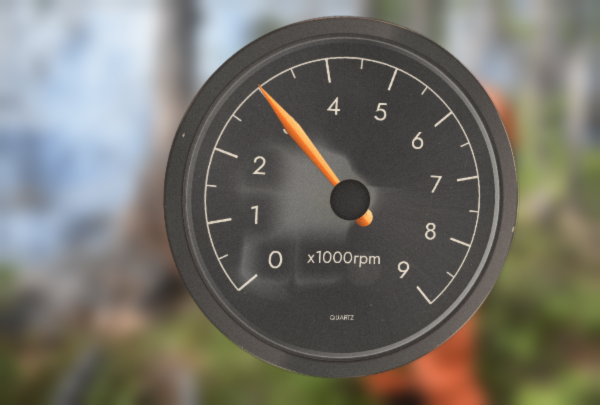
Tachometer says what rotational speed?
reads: 3000 rpm
